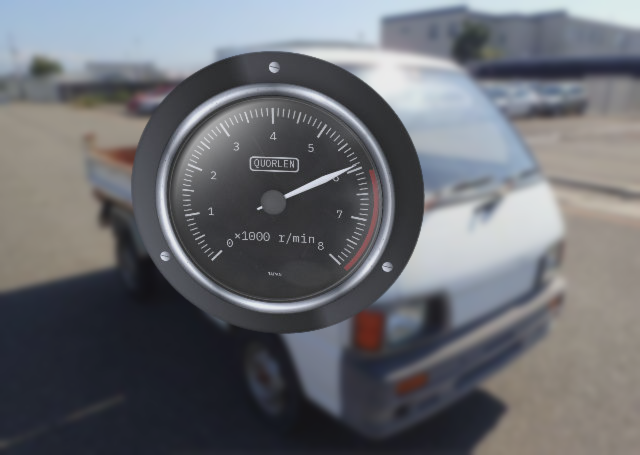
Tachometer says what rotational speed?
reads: 5900 rpm
